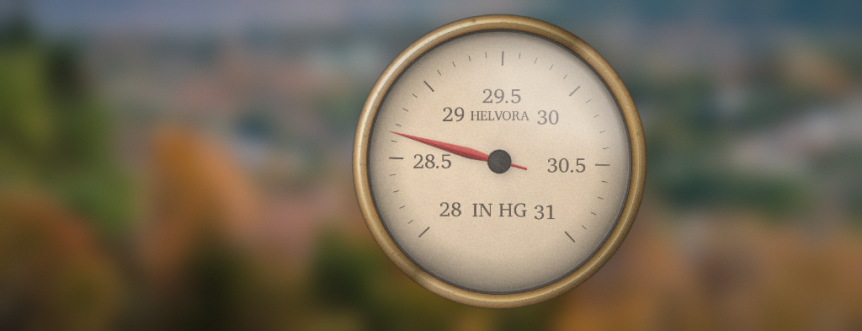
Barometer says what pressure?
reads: 28.65 inHg
